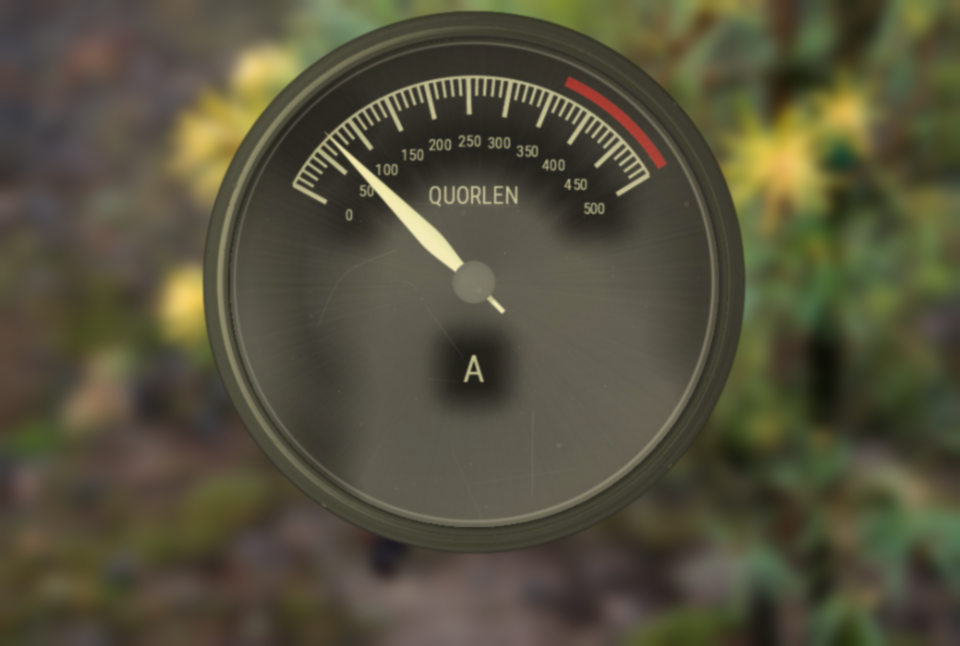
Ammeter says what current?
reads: 70 A
